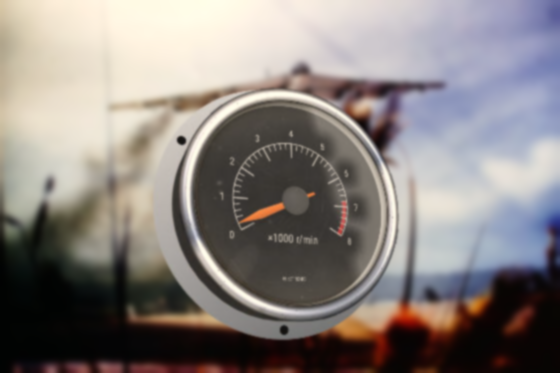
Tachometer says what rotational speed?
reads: 200 rpm
